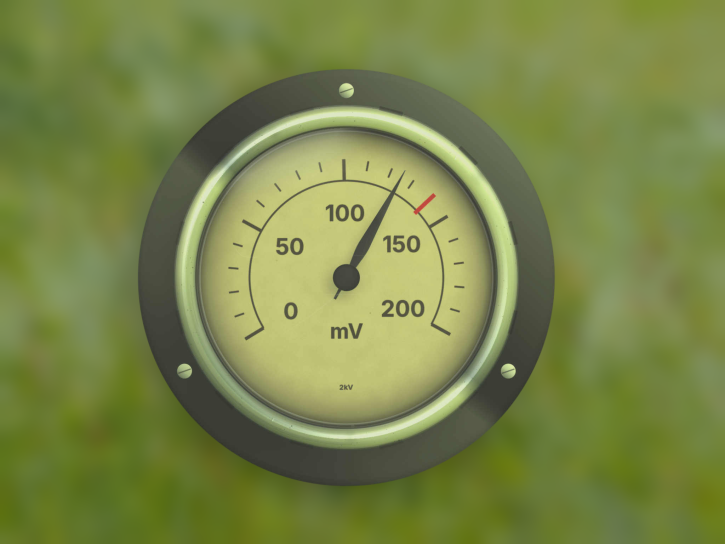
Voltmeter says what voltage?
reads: 125 mV
